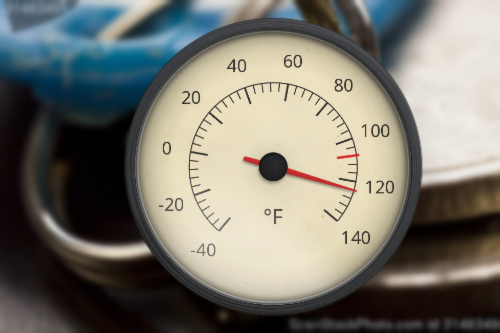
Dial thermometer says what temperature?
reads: 124 °F
